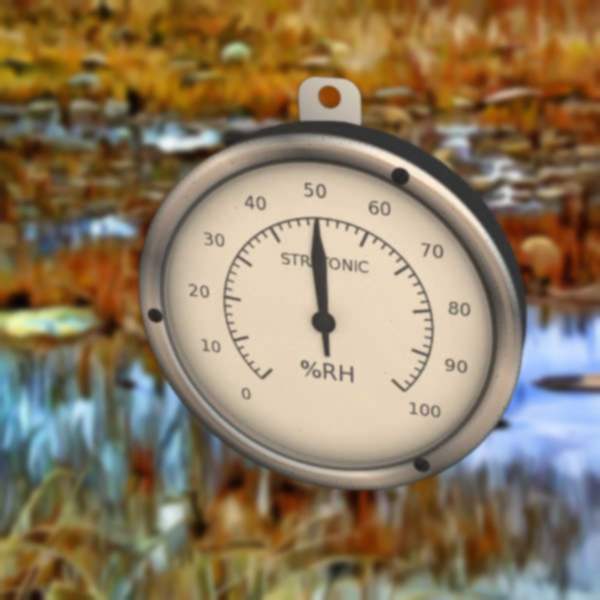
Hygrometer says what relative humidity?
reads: 50 %
